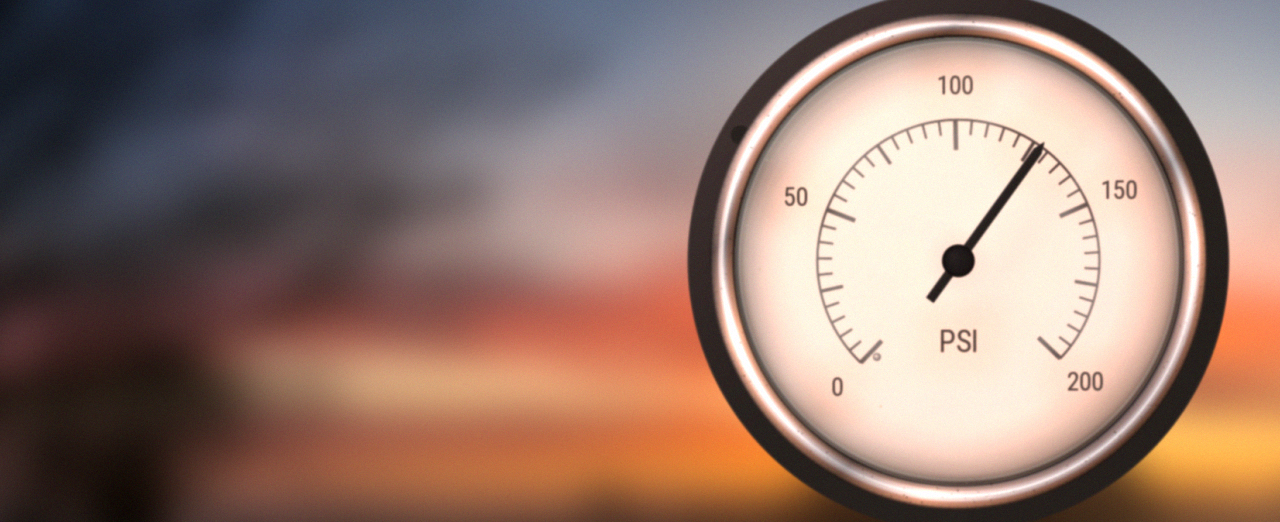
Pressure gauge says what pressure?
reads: 127.5 psi
